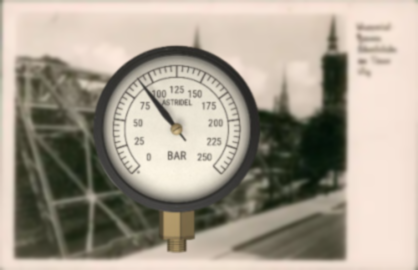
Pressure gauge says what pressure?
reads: 90 bar
